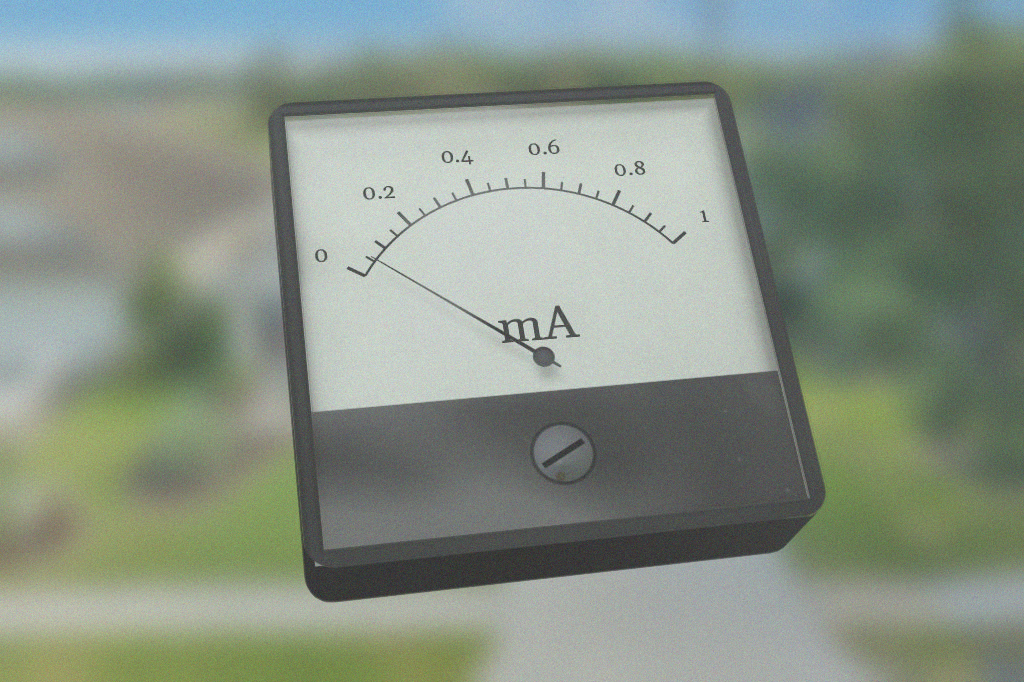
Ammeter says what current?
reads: 0.05 mA
